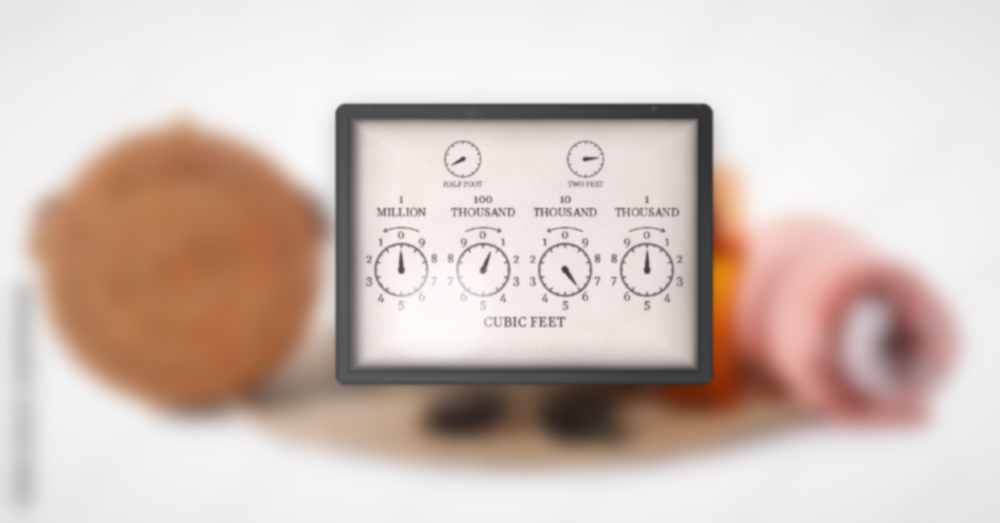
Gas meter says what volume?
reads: 6000 ft³
